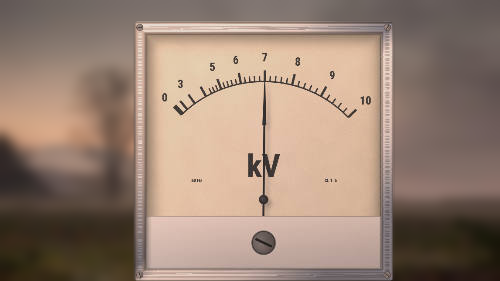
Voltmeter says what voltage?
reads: 7 kV
